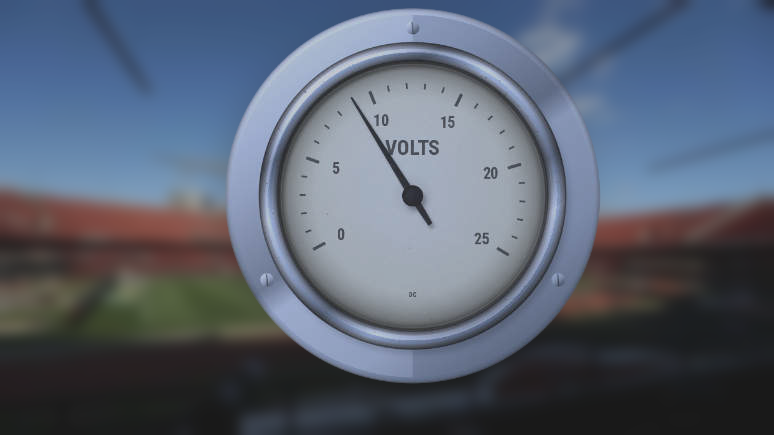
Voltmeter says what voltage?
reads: 9 V
